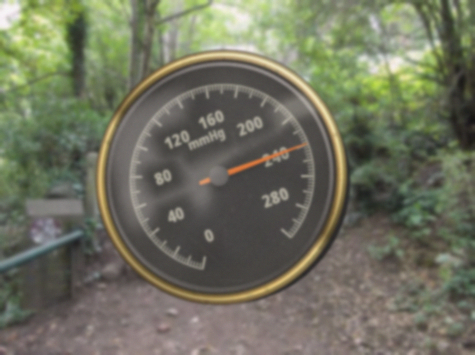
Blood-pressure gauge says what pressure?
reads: 240 mmHg
